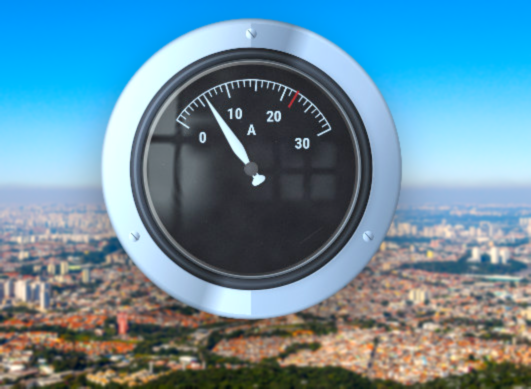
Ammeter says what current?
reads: 6 A
